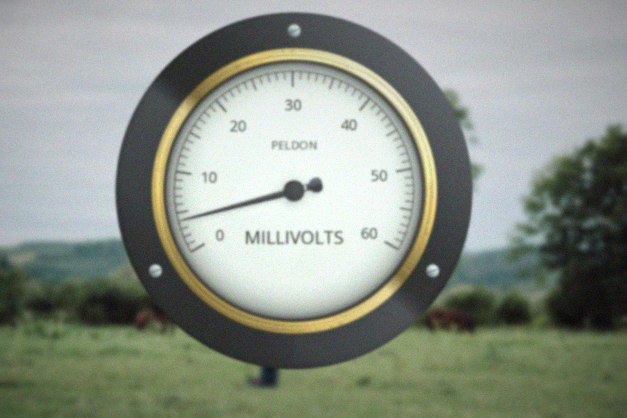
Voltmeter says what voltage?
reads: 4 mV
